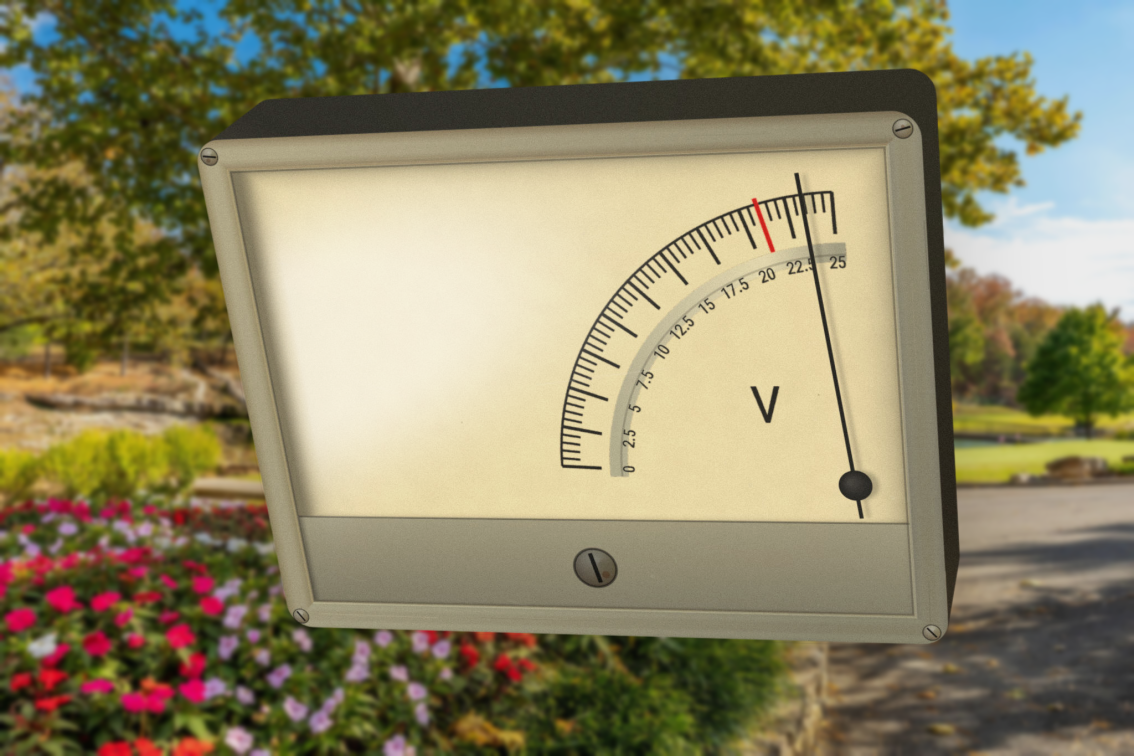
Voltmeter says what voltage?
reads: 23.5 V
